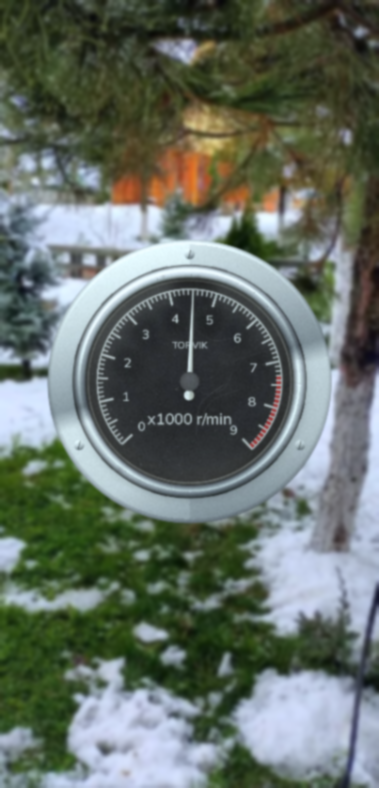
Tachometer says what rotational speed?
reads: 4500 rpm
